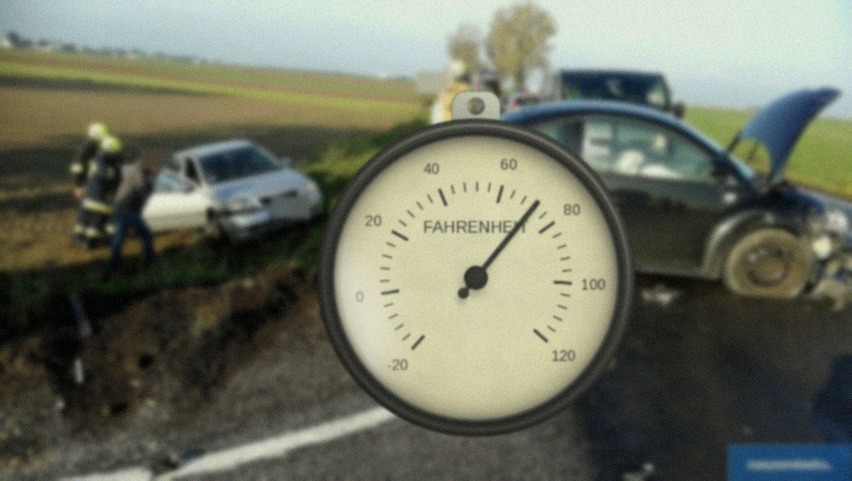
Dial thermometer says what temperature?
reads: 72 °F
